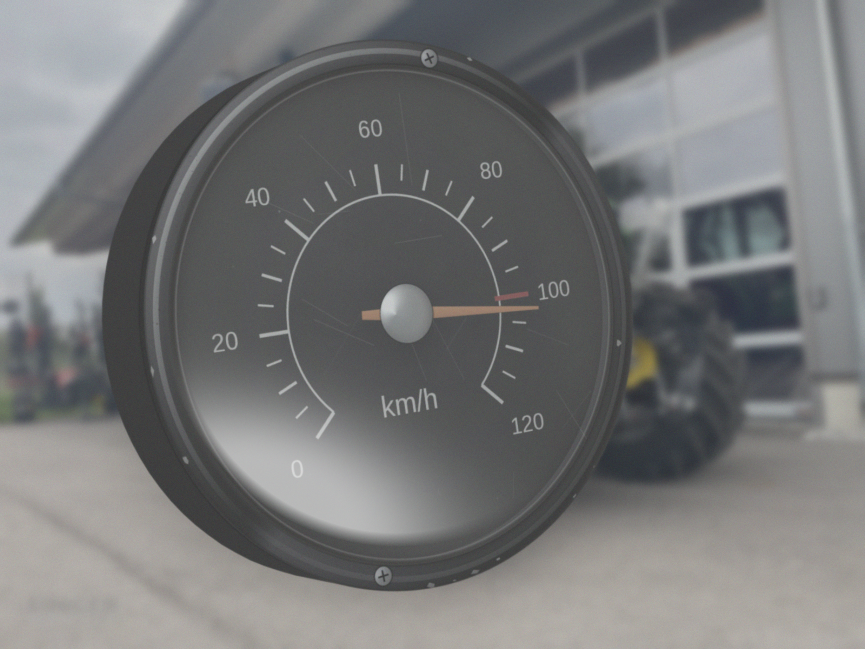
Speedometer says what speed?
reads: 102.5 km/h
